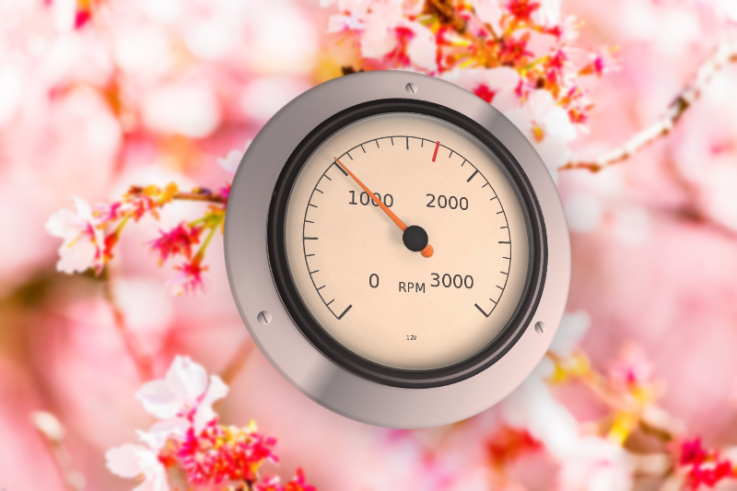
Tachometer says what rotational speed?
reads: 1000 rpm
